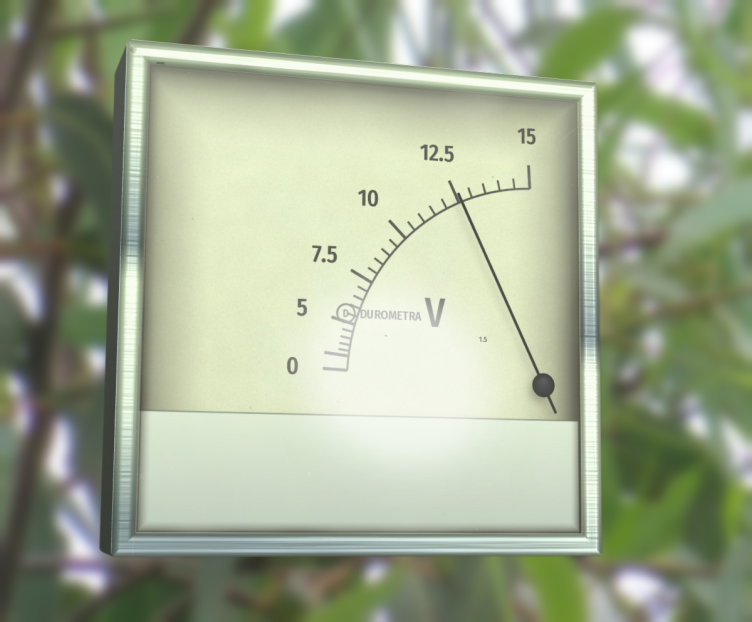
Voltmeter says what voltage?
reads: 12.5 V
